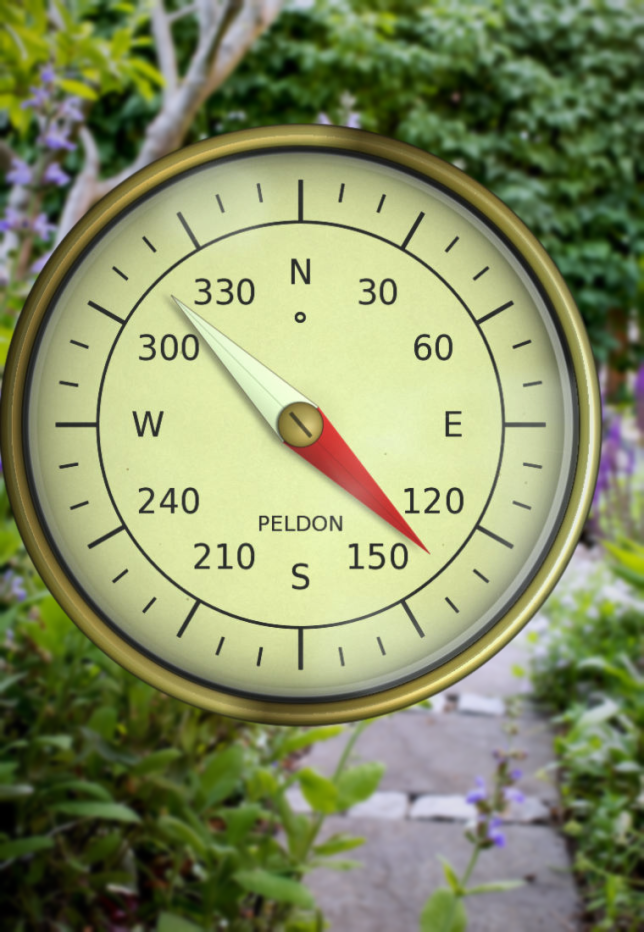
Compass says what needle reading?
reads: 135 °
